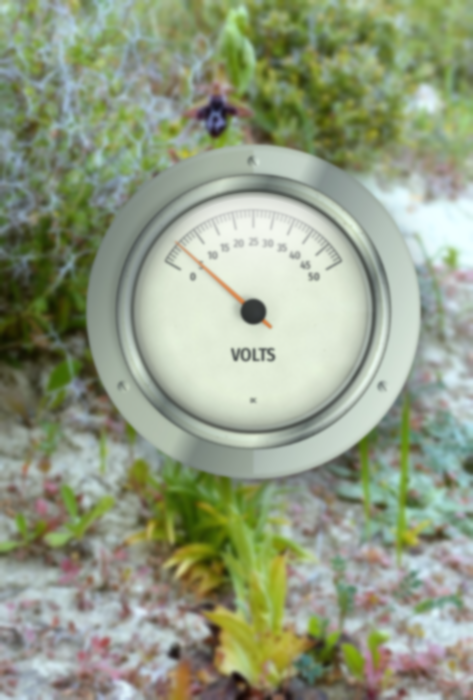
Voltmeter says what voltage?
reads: 5 V
